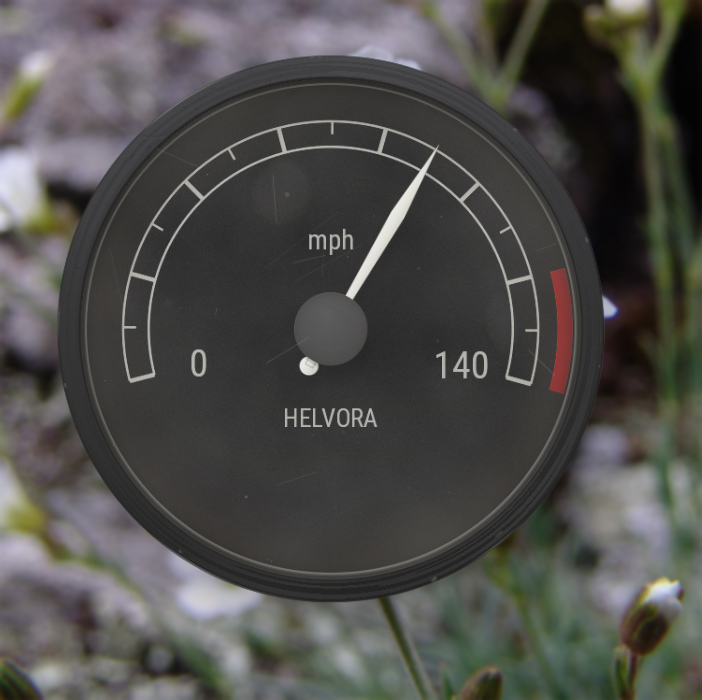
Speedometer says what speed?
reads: 90 mph
